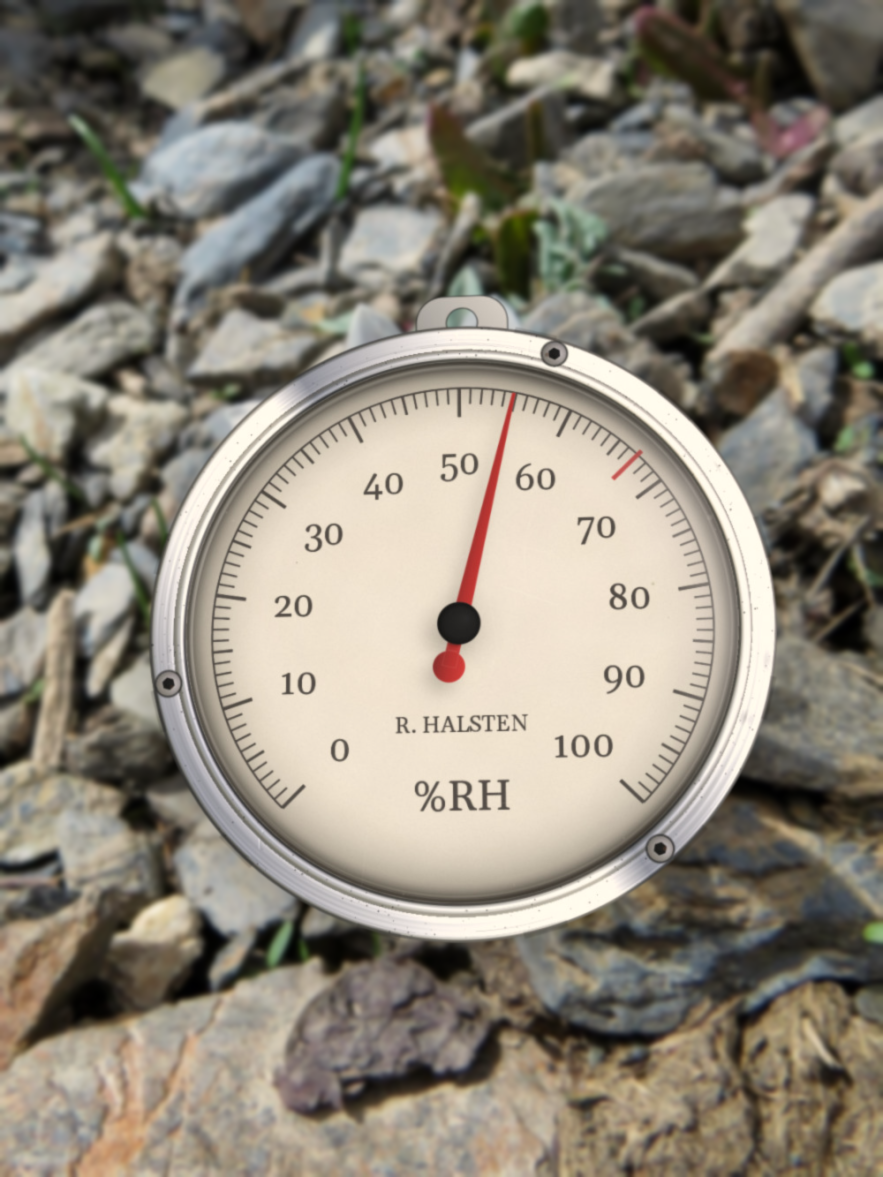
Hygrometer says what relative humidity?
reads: 55 %
